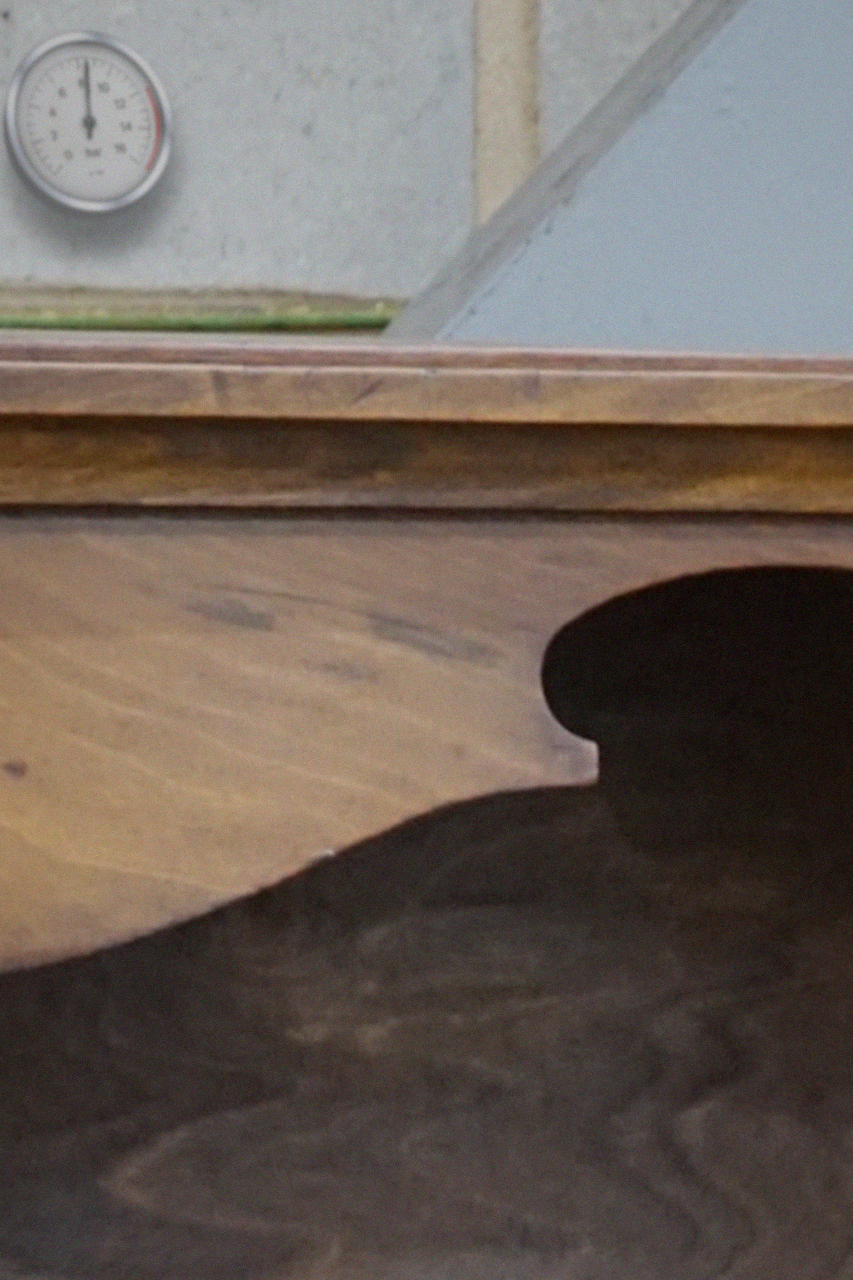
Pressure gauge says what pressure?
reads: 8.5 bar
